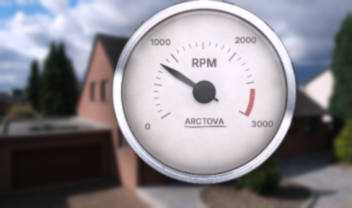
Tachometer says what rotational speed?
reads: 800 rpm
